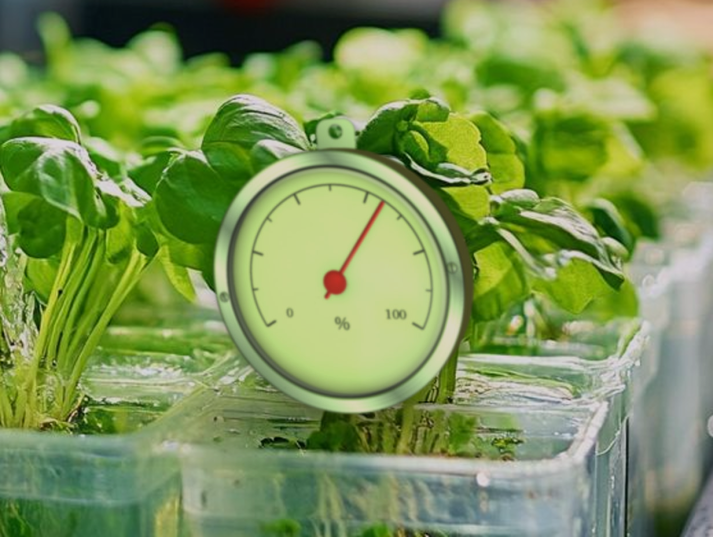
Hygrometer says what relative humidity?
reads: 65 %
